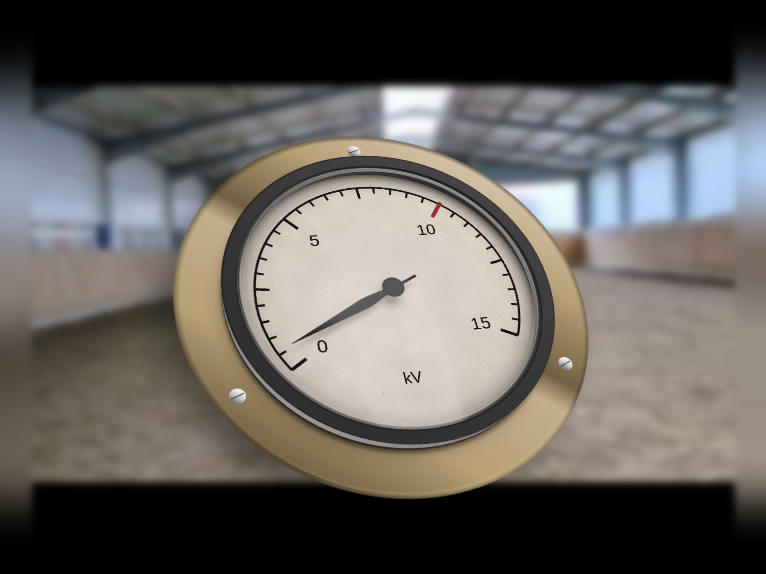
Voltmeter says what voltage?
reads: 0.5 kV
